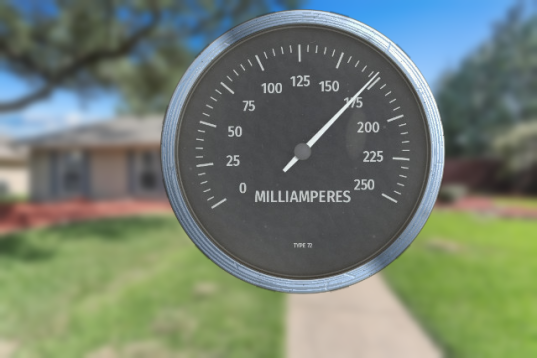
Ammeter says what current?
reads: 172.5 mA
